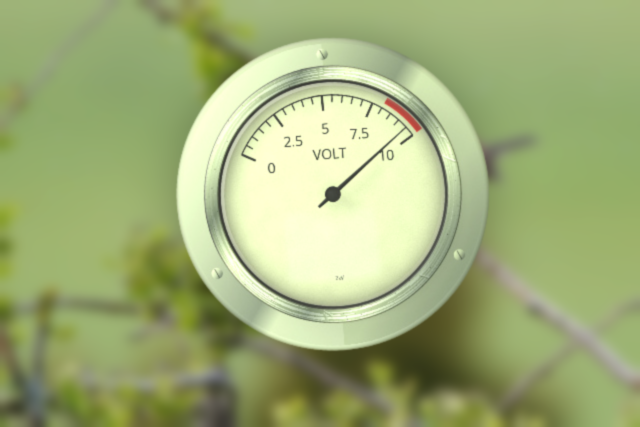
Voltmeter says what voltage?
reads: 9.5 V
